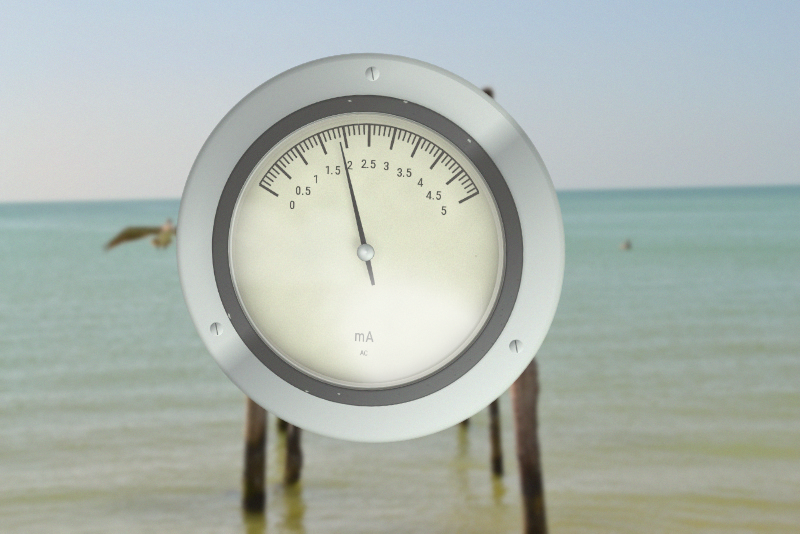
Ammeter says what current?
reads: 1.9 mA
